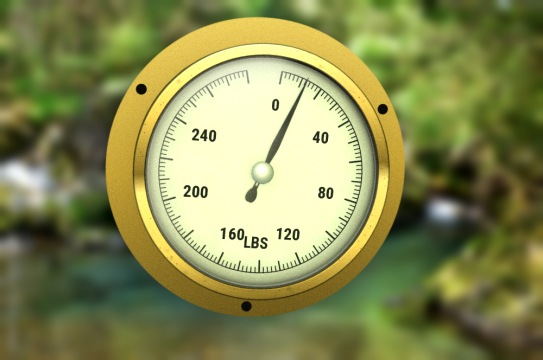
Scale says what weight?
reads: 12 lb
